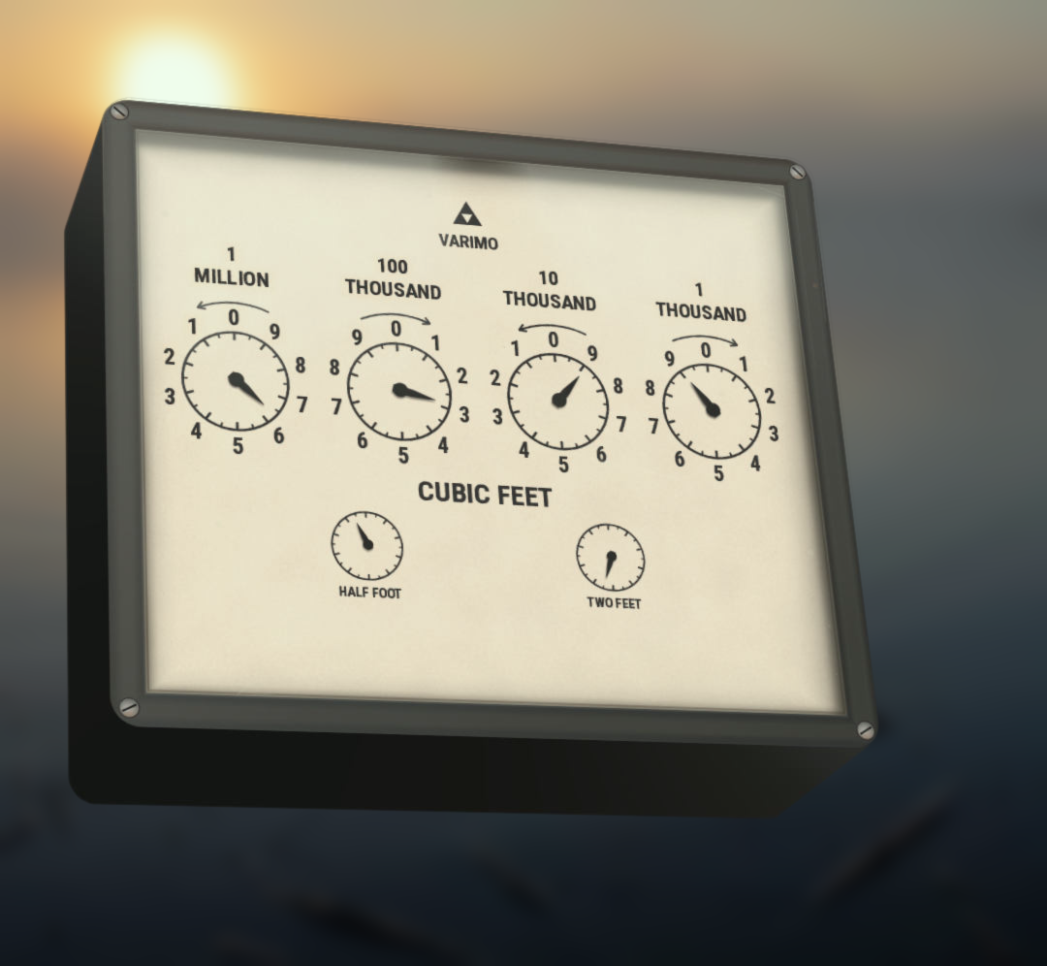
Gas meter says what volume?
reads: 628900 ft³
